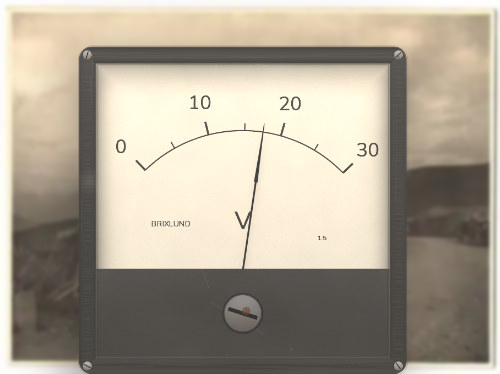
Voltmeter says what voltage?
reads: 17.5 V
